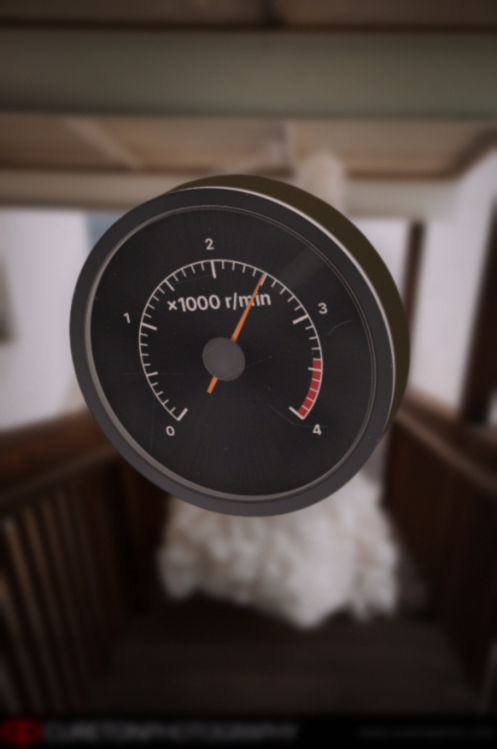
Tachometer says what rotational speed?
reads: 2500 rpm
